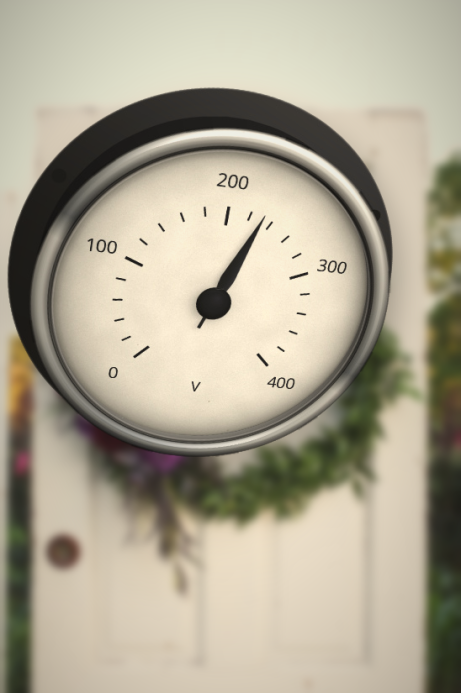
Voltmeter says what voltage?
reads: 230 V
